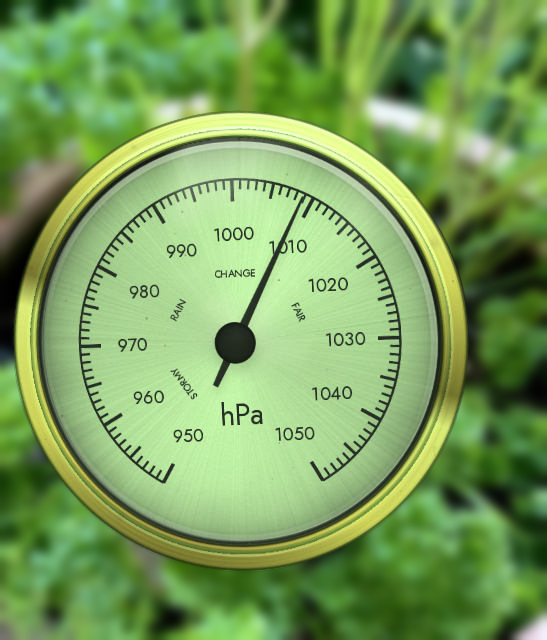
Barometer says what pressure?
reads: 1009 hPa
